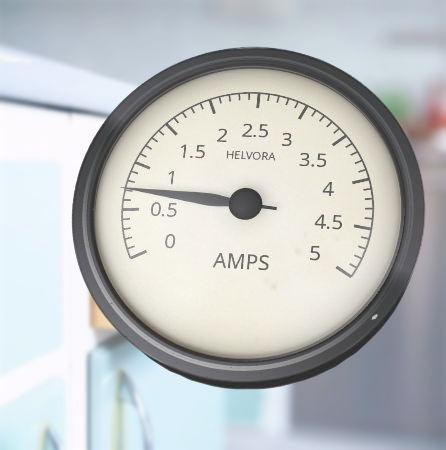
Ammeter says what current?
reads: 0.7 A
